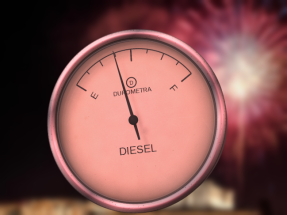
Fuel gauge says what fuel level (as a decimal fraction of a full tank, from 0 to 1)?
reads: 0.375
